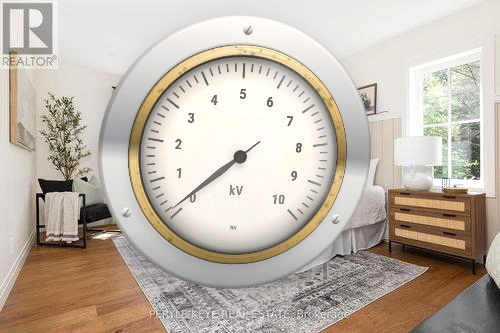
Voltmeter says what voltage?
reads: 0.2 kV
